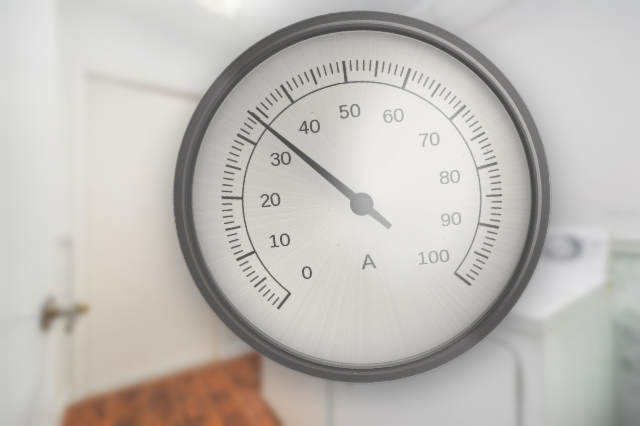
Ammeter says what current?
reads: 34 A
